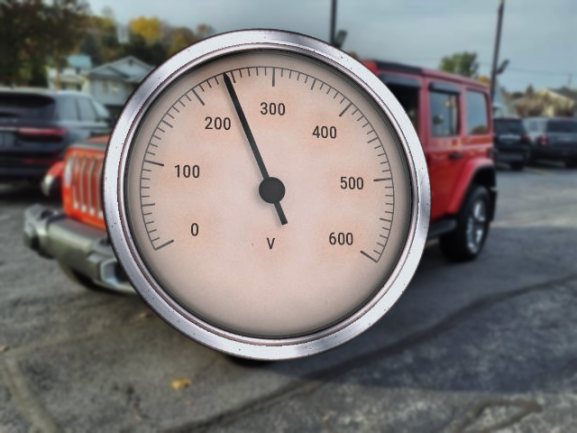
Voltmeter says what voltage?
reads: 240 V
